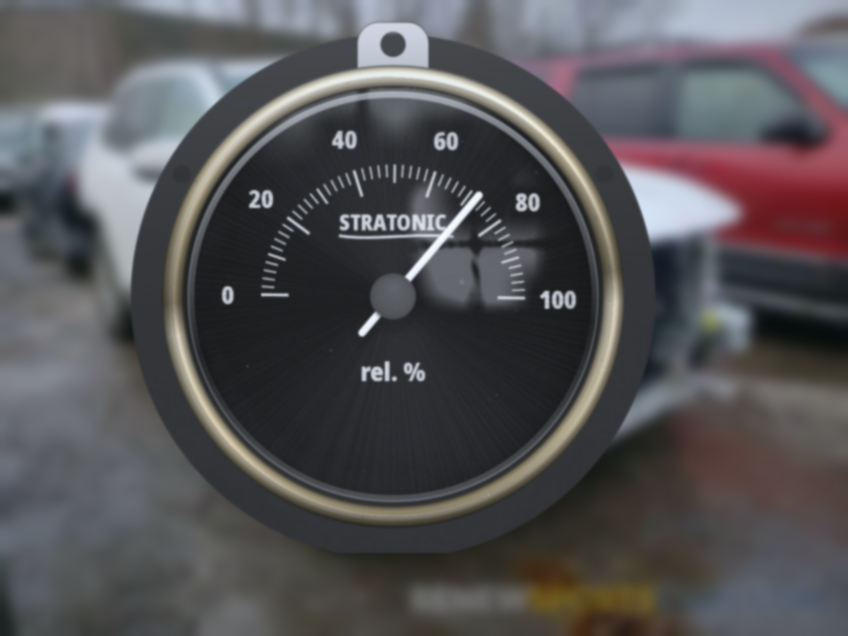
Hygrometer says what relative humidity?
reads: 72 %
